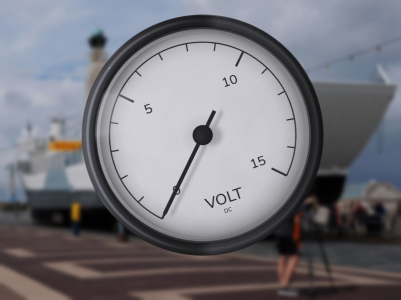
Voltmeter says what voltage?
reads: 0 V
